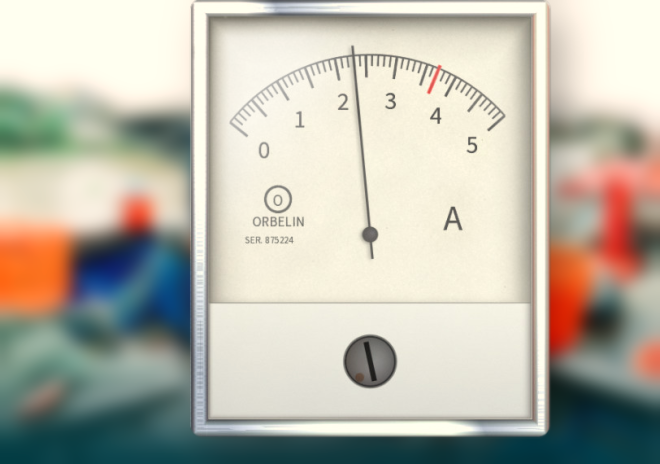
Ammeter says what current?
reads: 2.3 A
